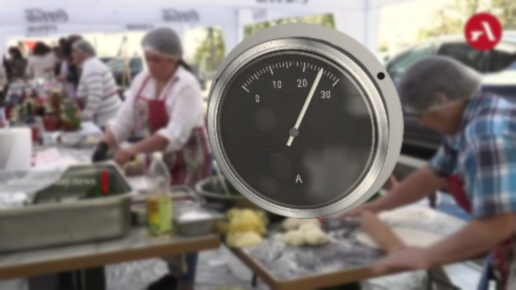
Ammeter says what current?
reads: 25 A
